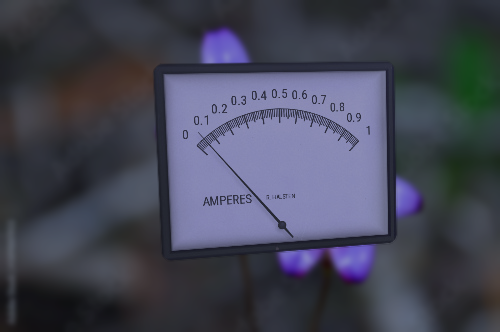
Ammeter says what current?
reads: 0.05 A
